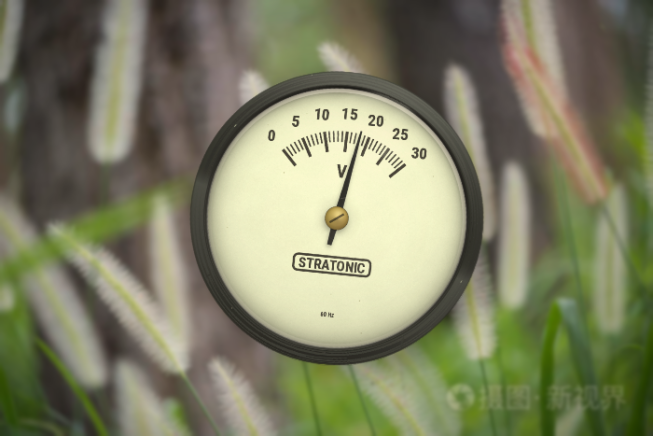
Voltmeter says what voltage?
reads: 18 V
